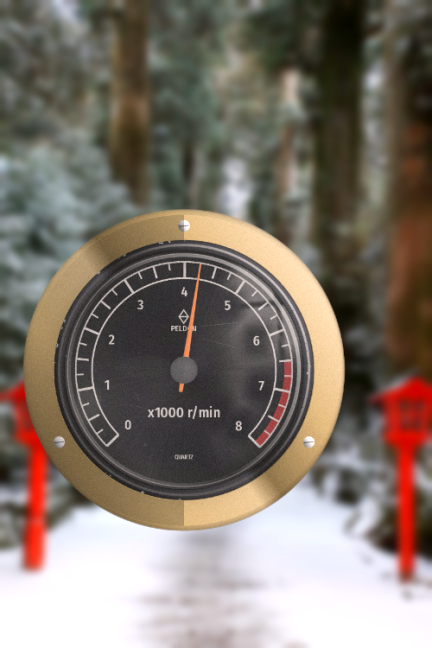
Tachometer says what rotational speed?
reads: 4250 rpm
